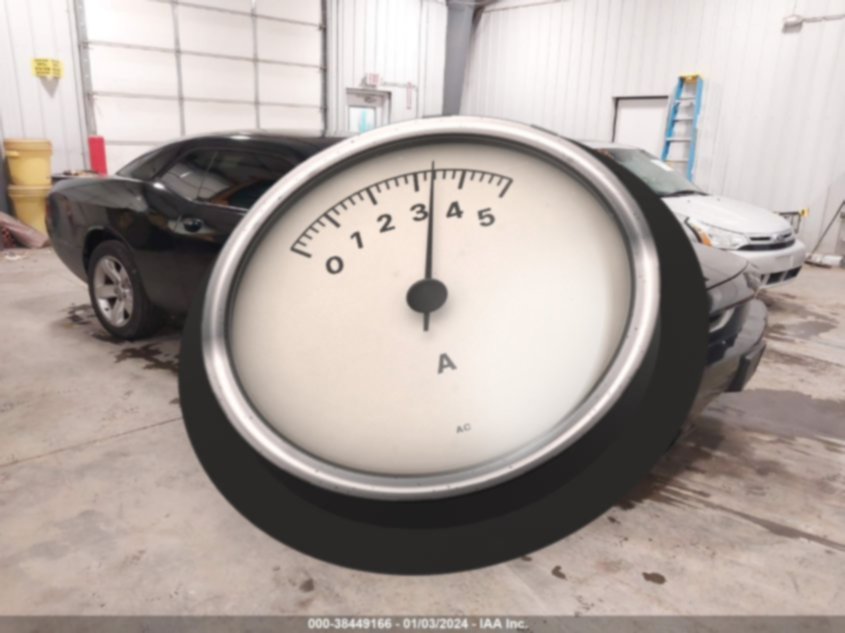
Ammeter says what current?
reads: 3.4 A
